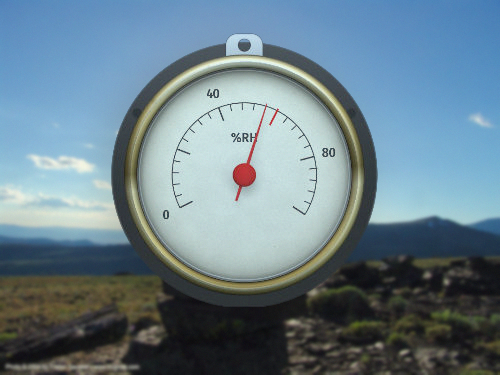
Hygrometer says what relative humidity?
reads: 56 %
